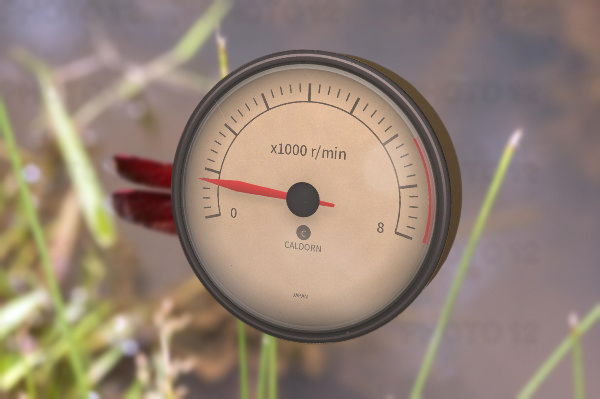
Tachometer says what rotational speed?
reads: 800 rpm
